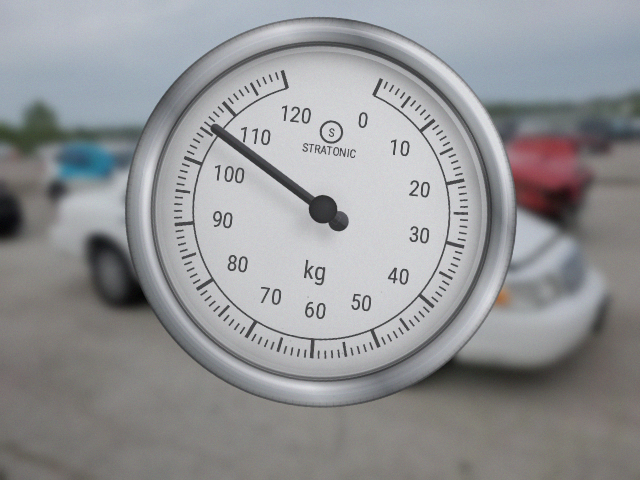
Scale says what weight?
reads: 106 kg
